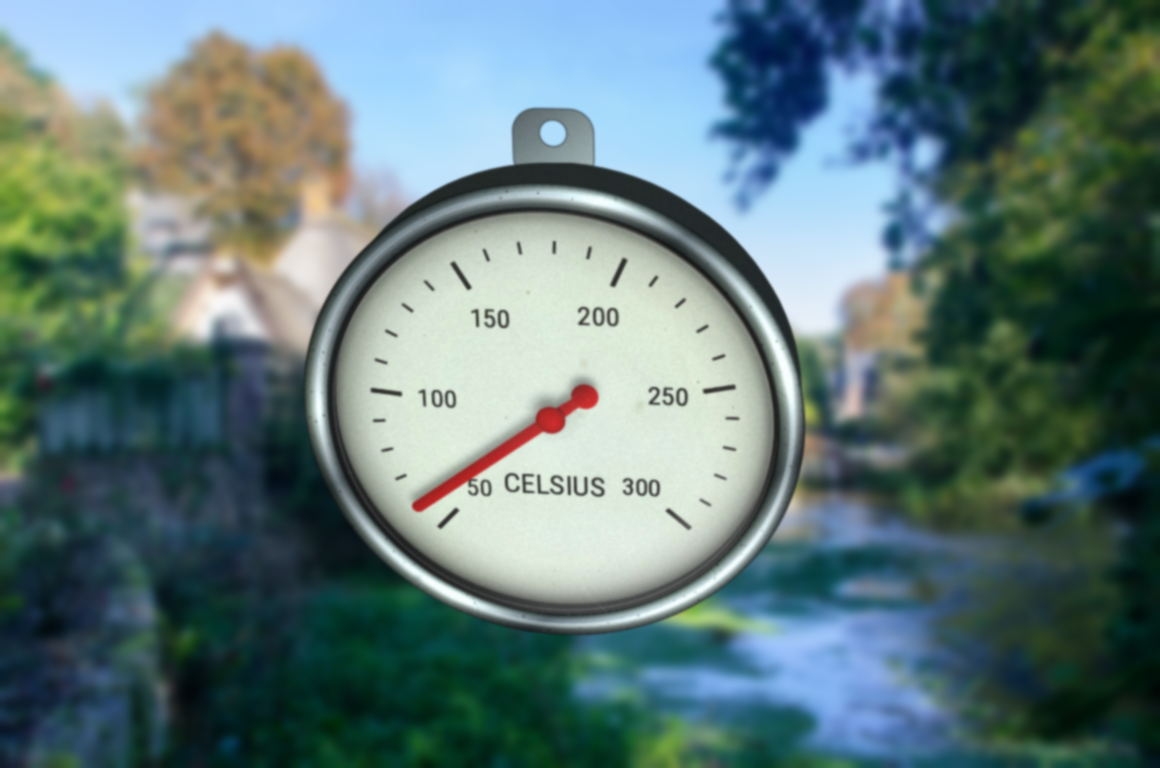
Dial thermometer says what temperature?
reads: 60 °C
